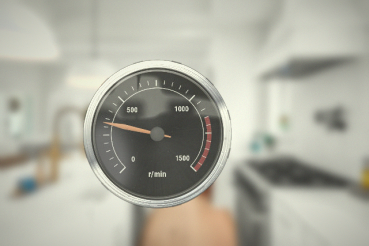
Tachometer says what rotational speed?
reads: 325 rpm
